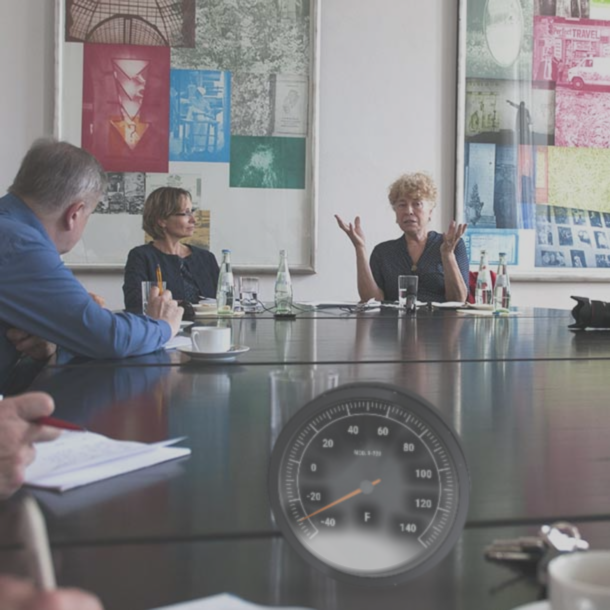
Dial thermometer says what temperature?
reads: -30 °F
